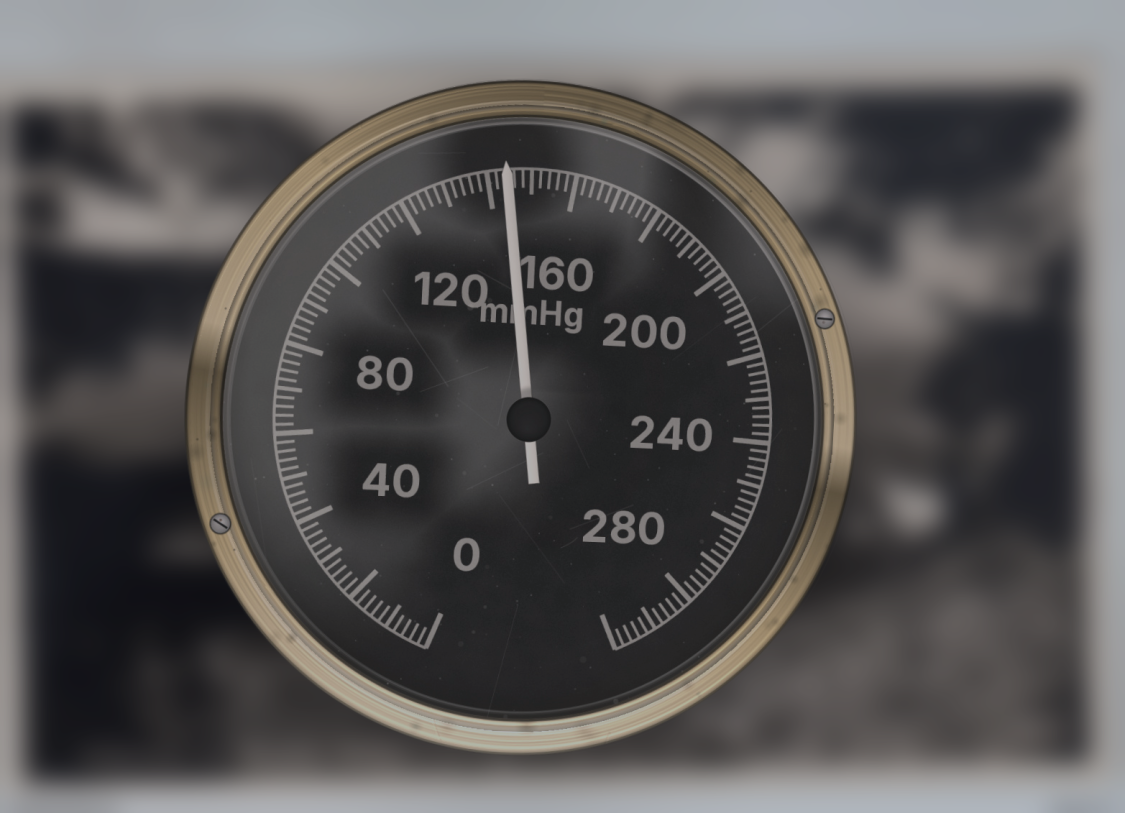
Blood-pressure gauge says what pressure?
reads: 144 mmHg
